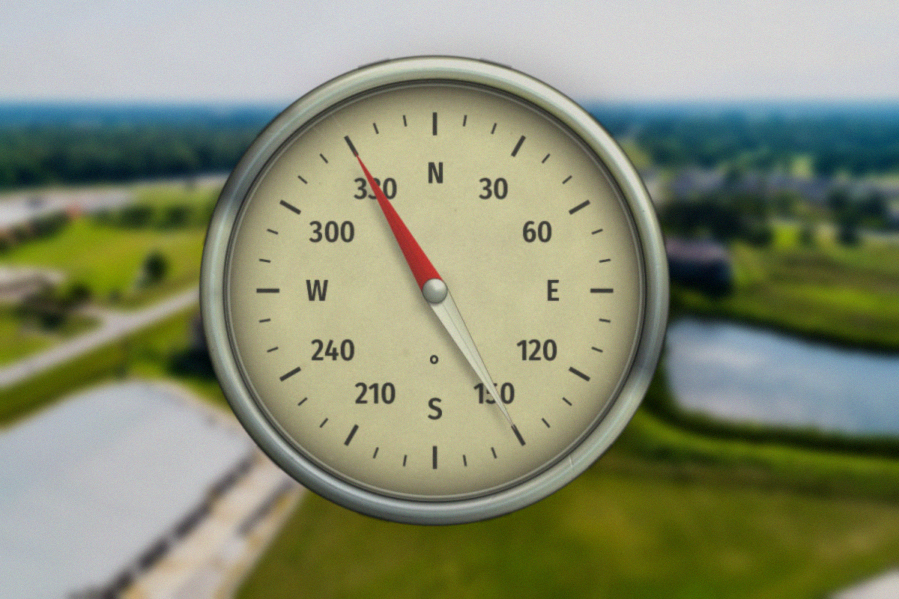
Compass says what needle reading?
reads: 330 °
